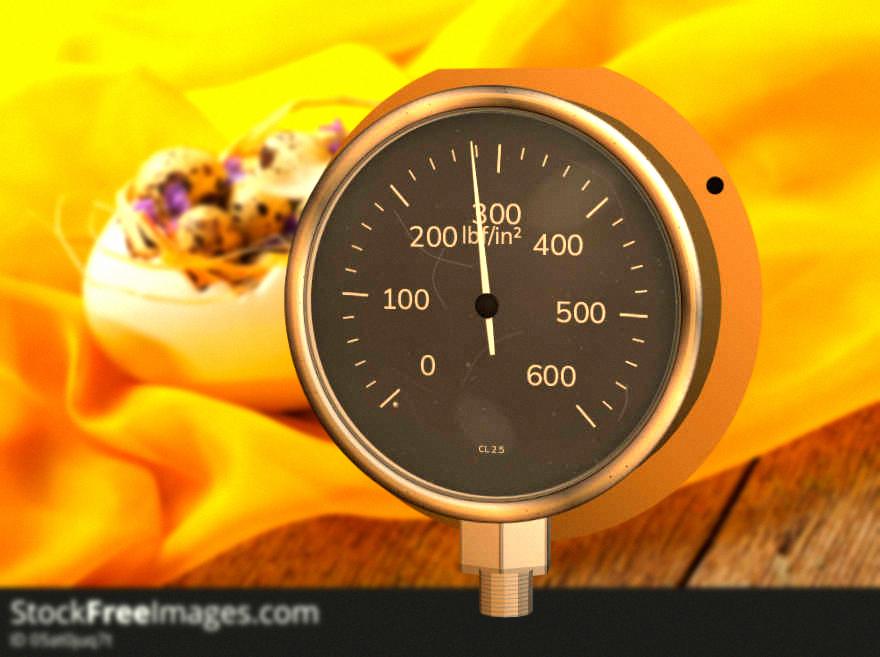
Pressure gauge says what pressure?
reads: 280 psi
